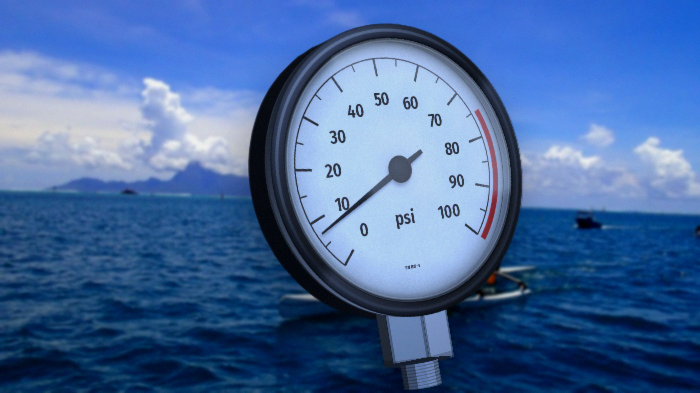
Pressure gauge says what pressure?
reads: 7.5 psi
